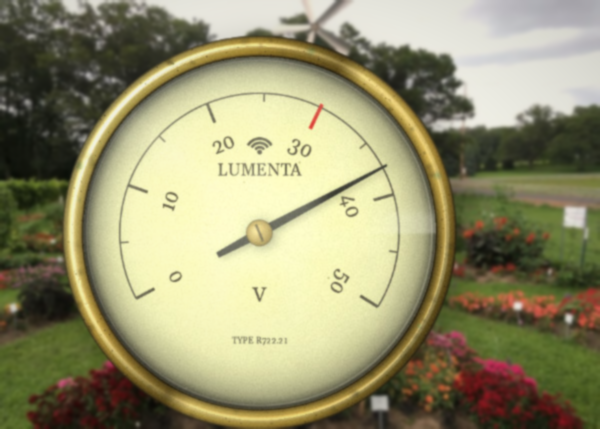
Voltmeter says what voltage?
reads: 37.5 V
